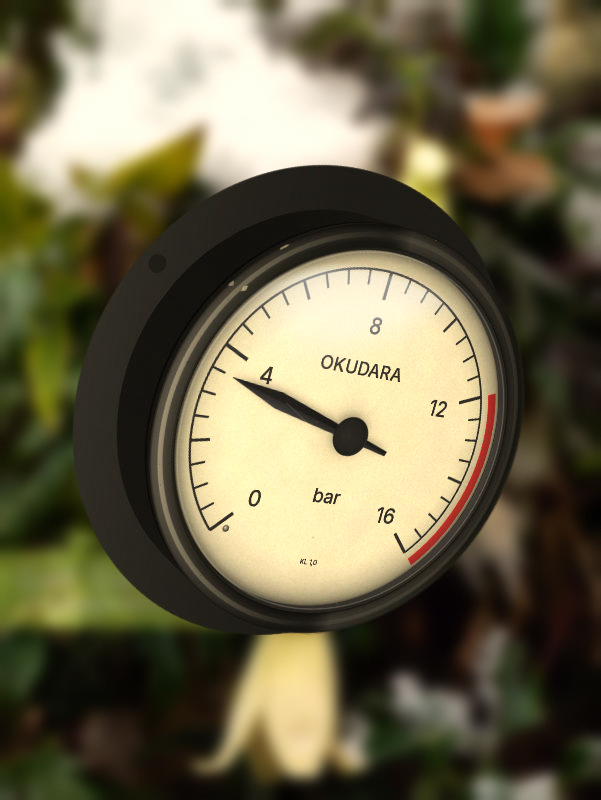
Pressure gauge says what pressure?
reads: 3.5 bar
